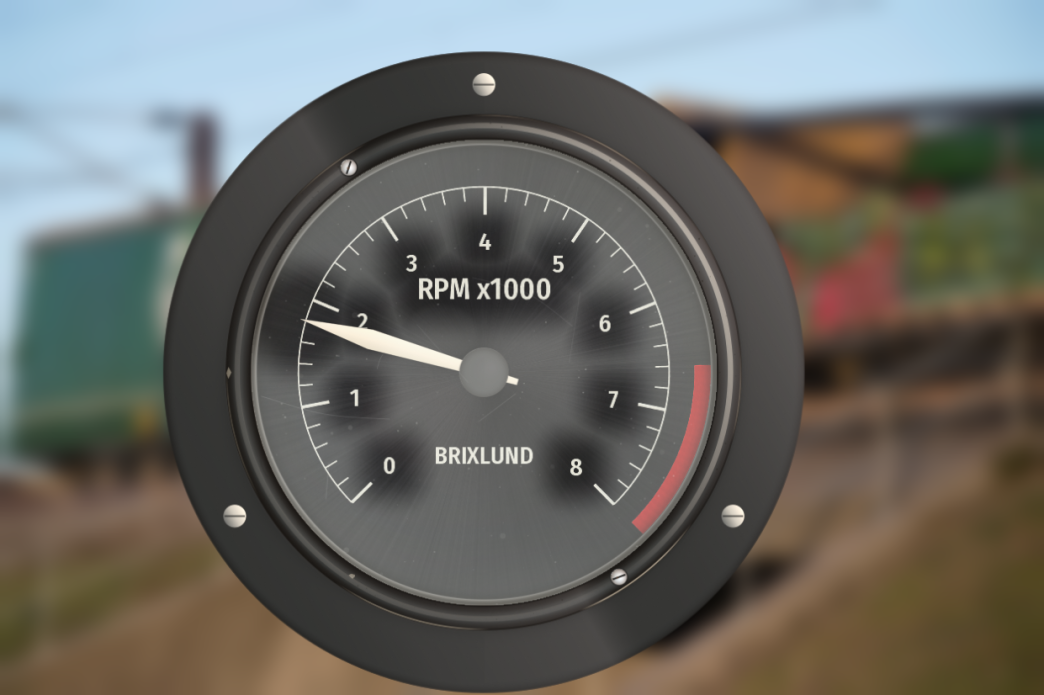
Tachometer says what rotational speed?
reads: 1800 rpm
